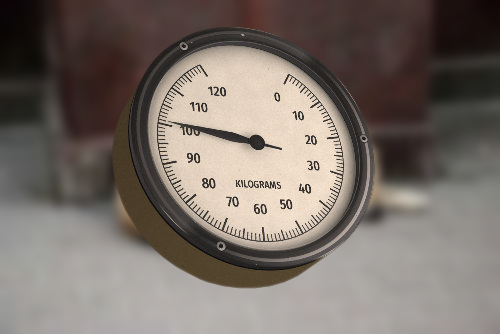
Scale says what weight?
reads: 100 kg
